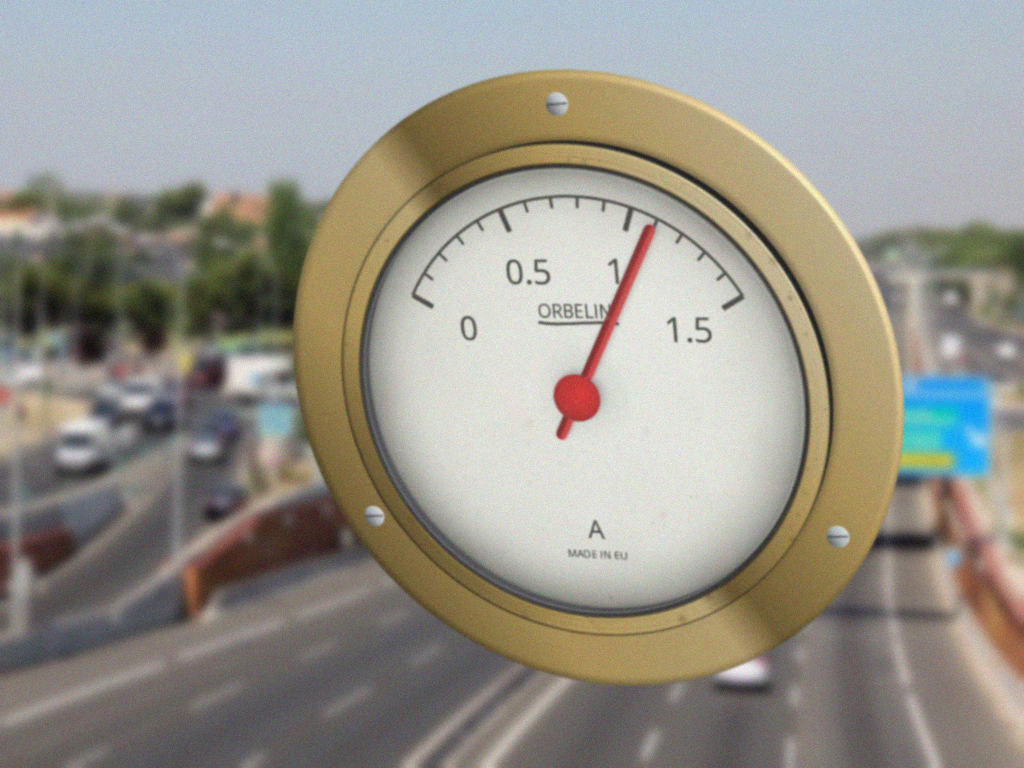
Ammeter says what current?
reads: 1.1 A
